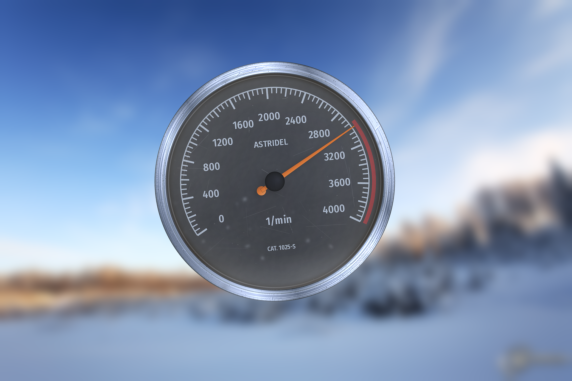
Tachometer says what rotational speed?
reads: 3000 rpm
